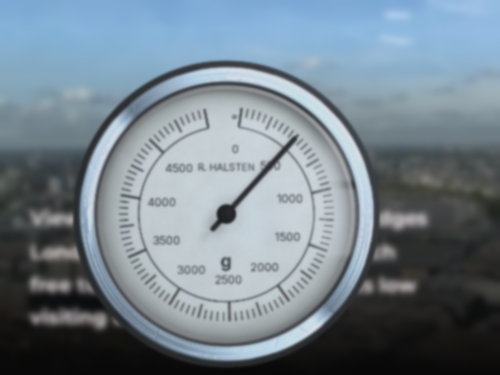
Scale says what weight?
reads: 500 g
